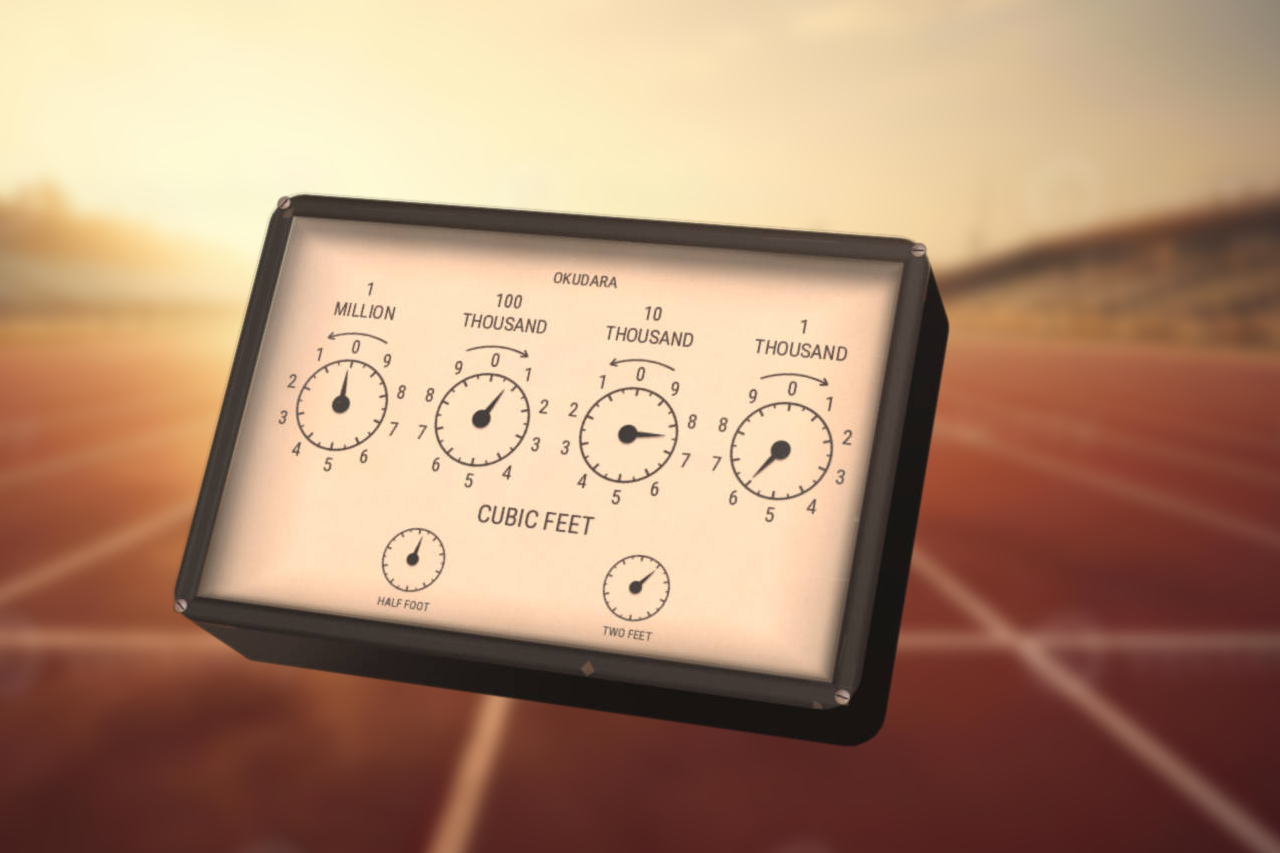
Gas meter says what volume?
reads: 7600 ft³
